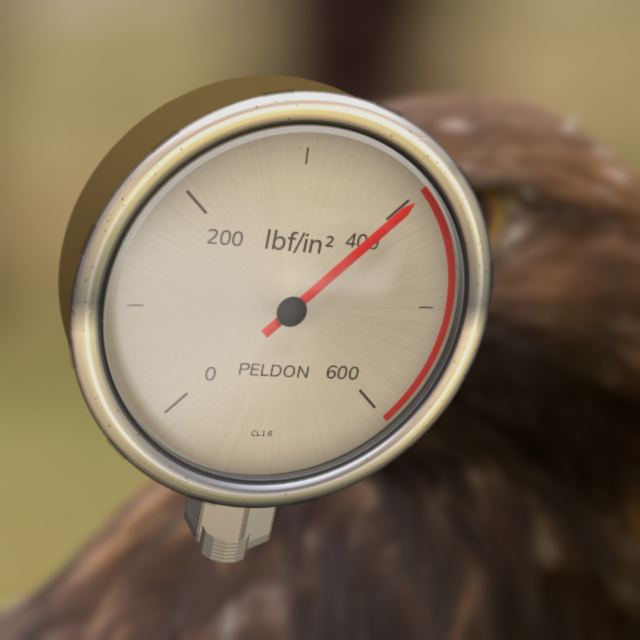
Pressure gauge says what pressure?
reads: 400 psi
